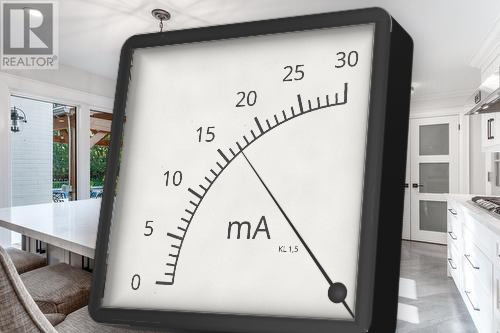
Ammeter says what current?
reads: 17 mA
